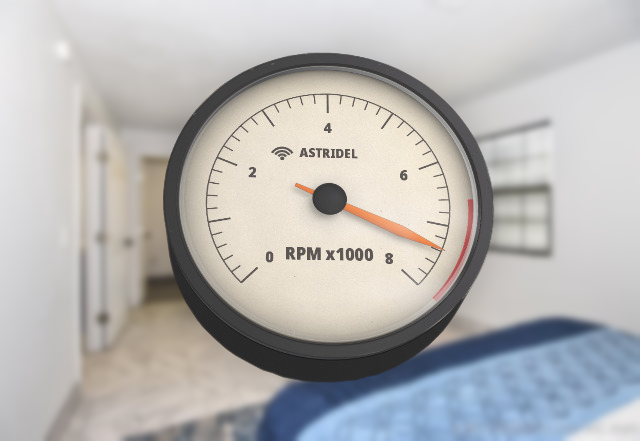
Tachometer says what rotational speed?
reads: 7400 rpm
